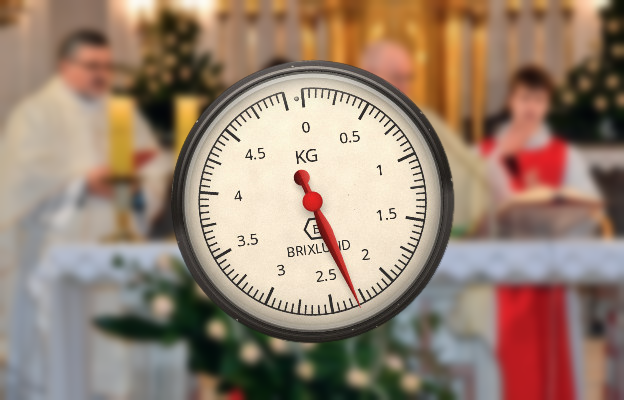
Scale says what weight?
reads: 2.3 kg
